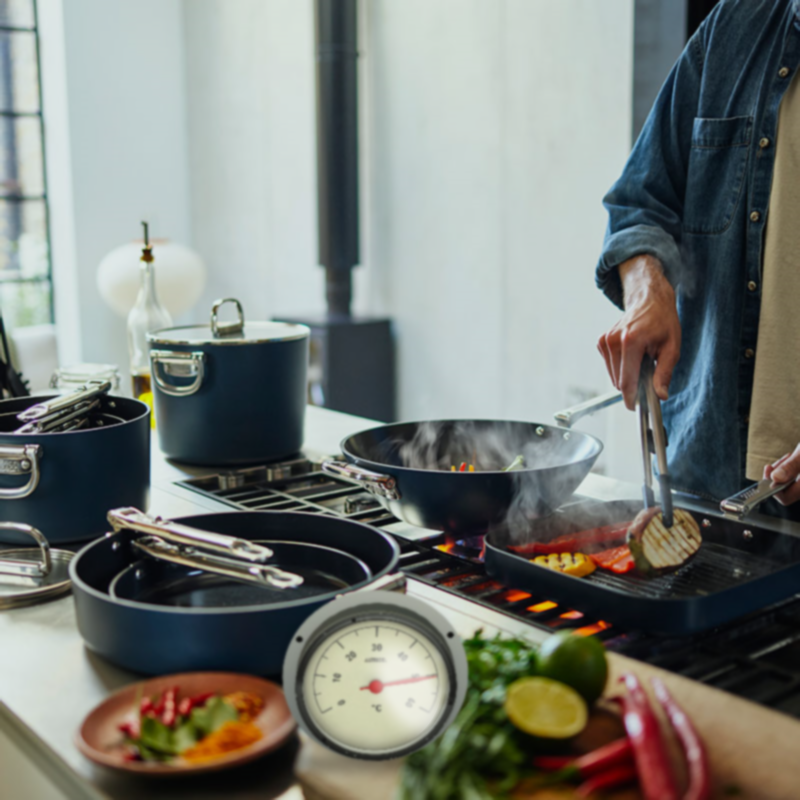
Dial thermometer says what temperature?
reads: 50 °C
